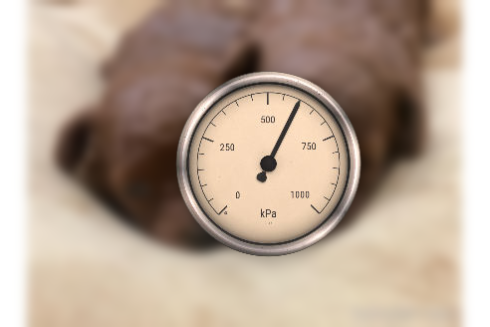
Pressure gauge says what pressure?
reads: 600 kPa
